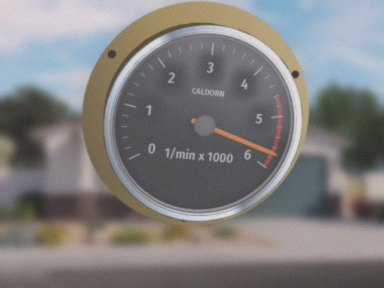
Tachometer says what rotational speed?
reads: 5700 rpm
